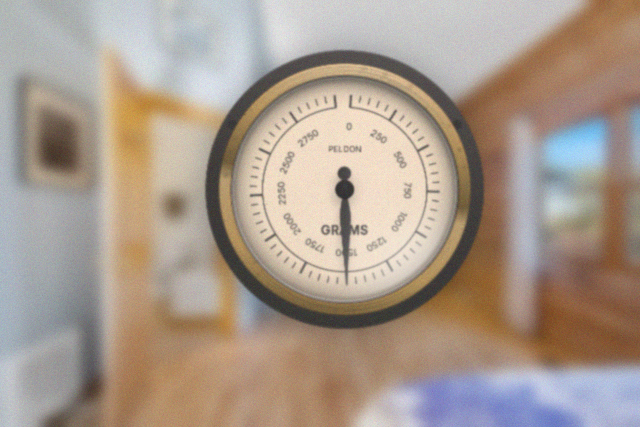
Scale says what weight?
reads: 1500 g
